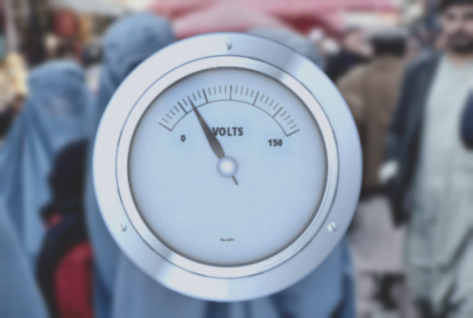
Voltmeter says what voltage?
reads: 35 V
